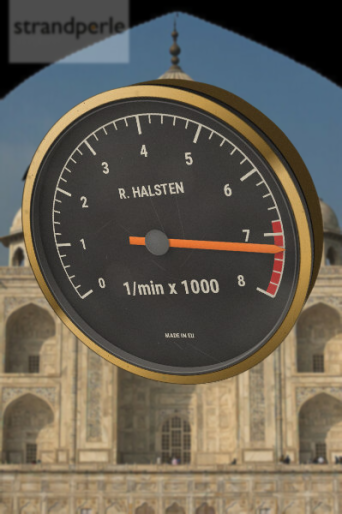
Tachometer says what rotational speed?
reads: 7200 rpm
